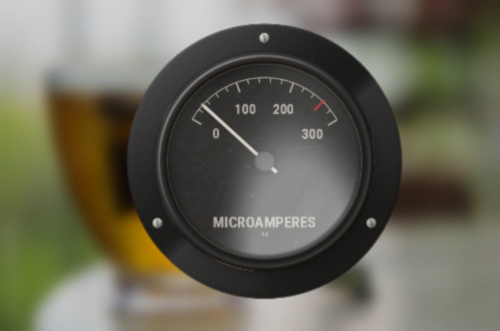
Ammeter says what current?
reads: 30 µA
